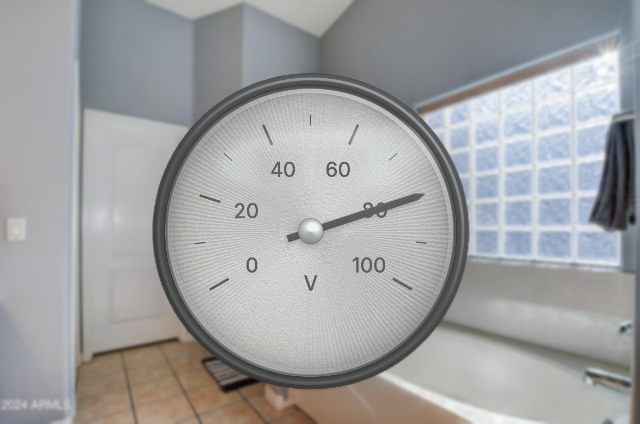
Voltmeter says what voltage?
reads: 80 V
